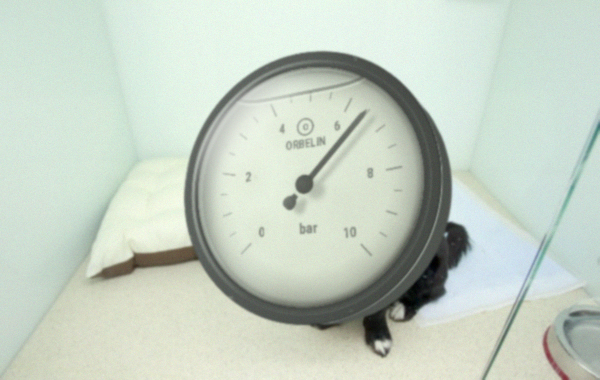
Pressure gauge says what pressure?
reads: 6.5 bar
